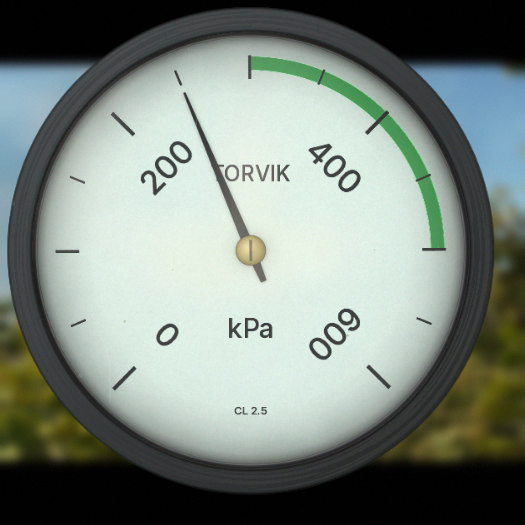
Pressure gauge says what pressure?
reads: 250 kPa
